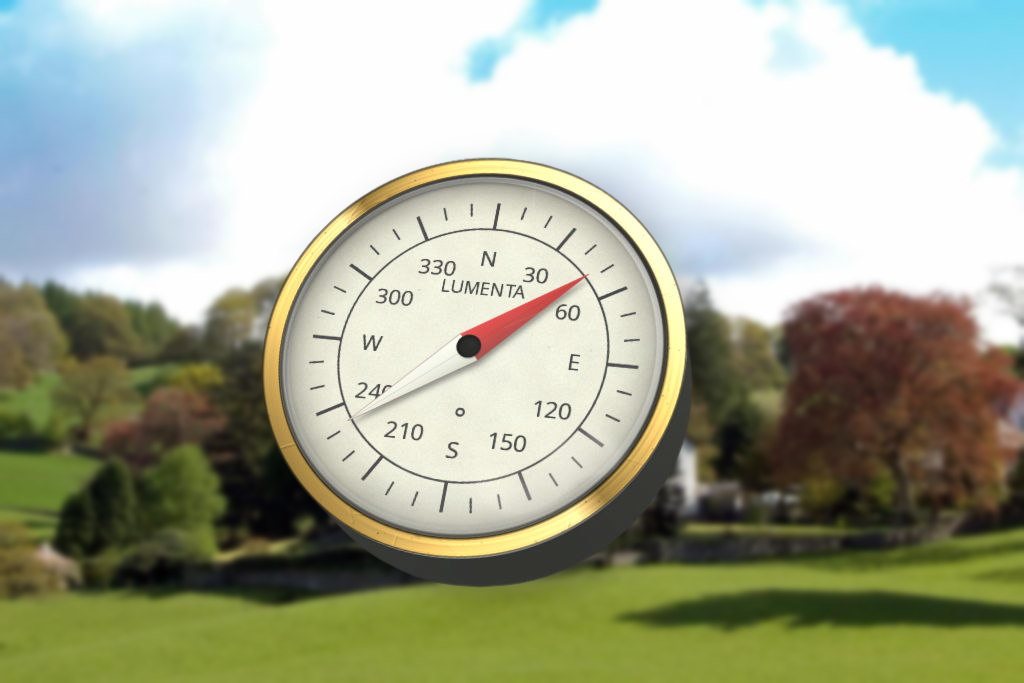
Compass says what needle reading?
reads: 50 °
